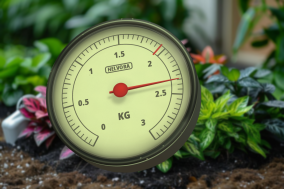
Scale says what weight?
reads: 2.35 kg
